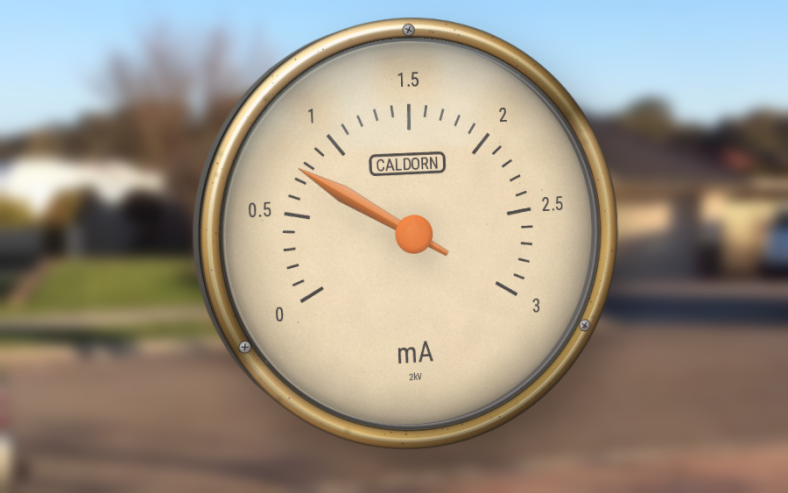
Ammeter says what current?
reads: 0.75 mA
